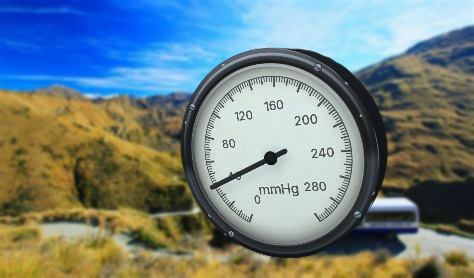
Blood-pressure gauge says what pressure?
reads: 40 mmHg
